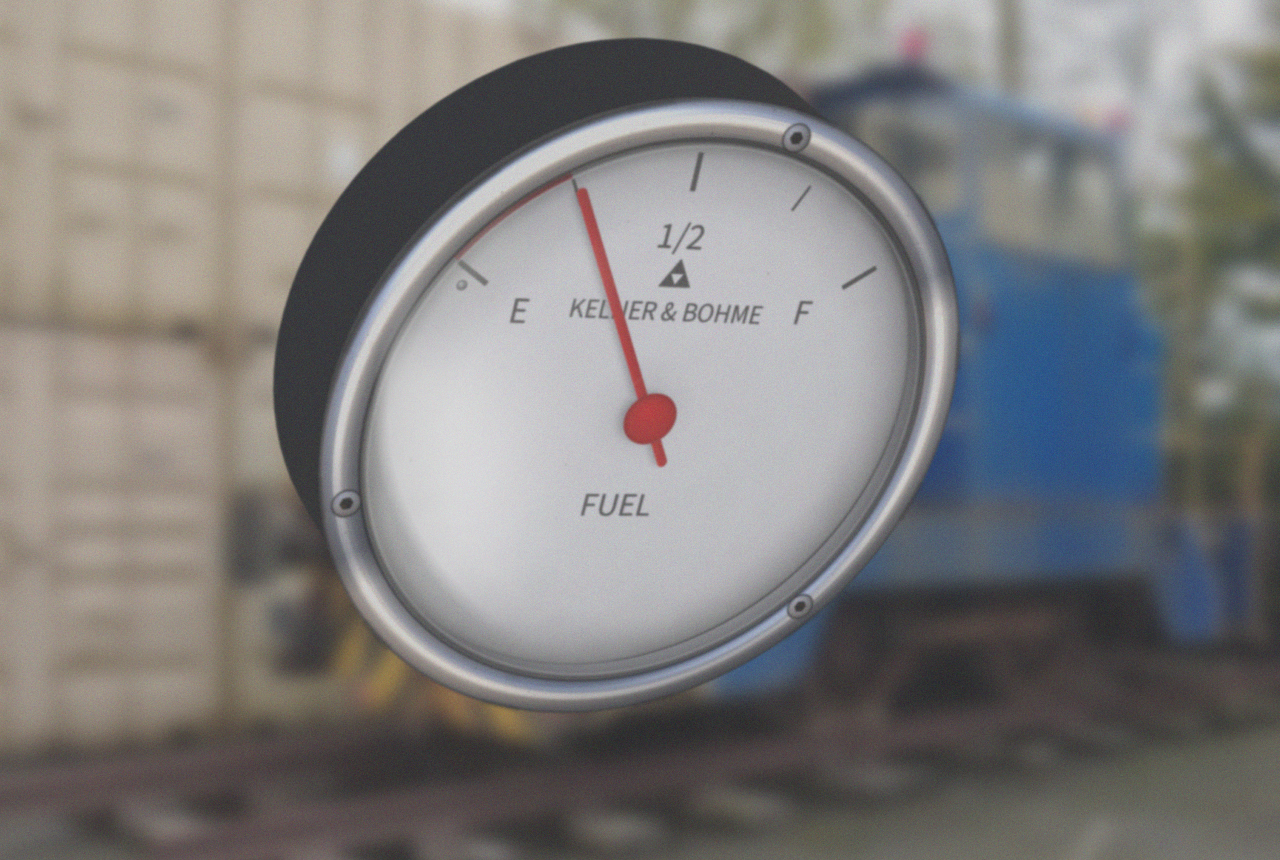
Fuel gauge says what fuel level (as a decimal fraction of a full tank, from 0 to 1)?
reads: 0.25
